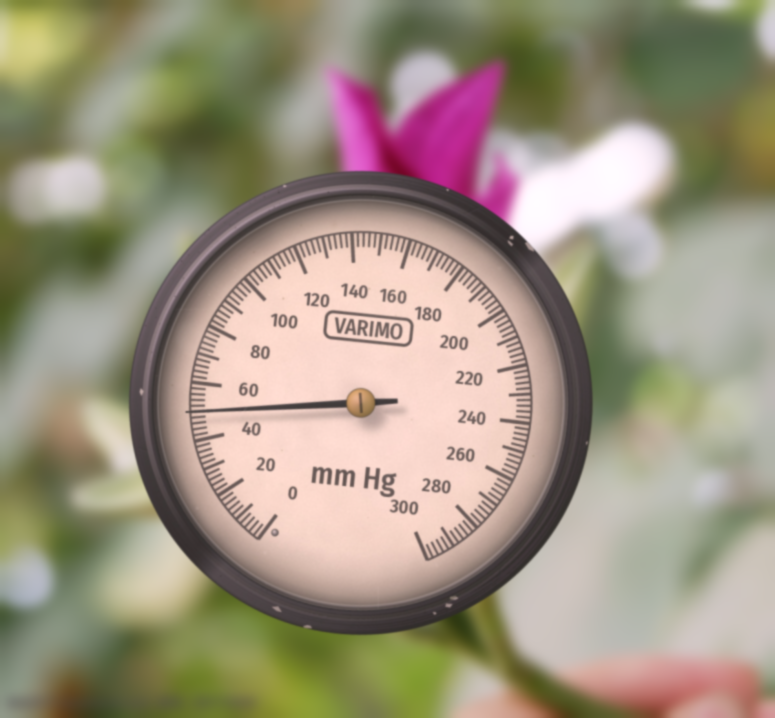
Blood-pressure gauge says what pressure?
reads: 50 mmHg
